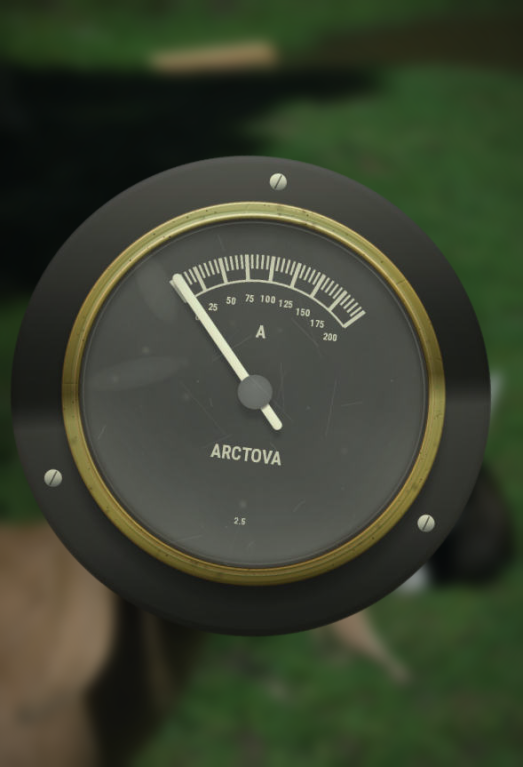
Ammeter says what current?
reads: 5 A
